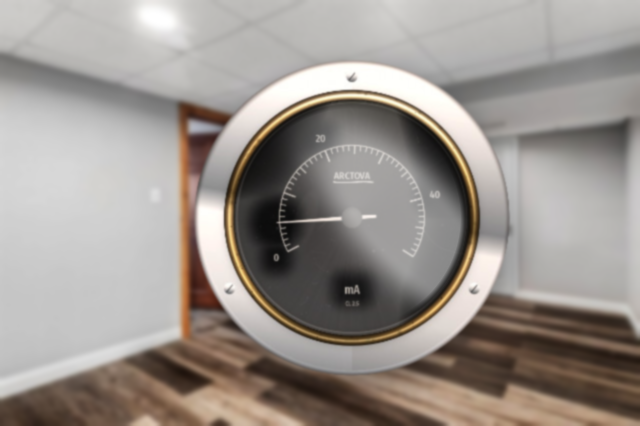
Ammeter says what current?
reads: 5 mA
